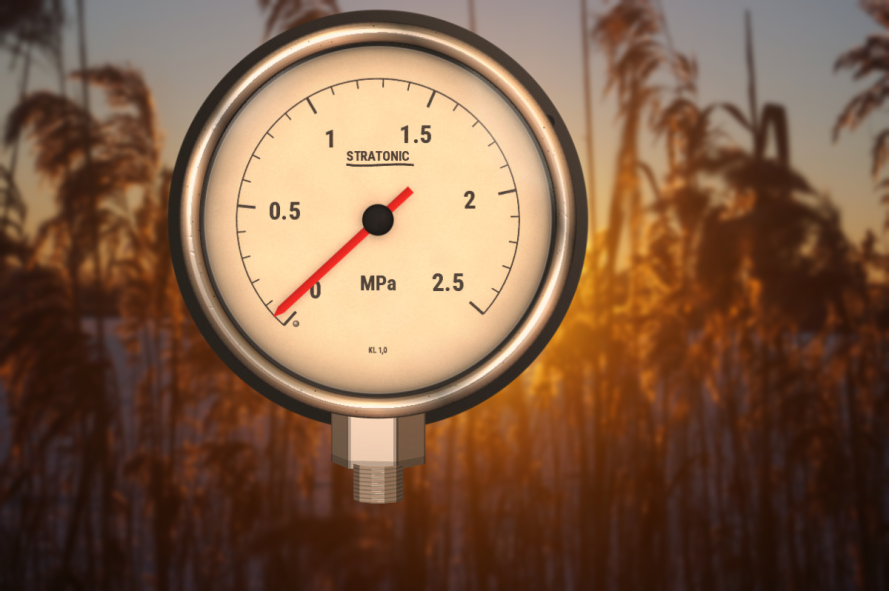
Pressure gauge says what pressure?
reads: 0.05 MPa
